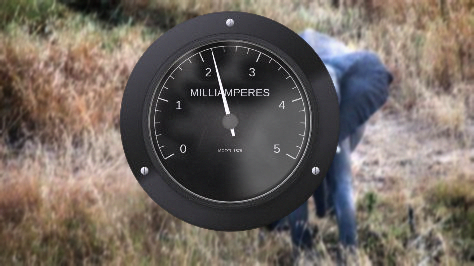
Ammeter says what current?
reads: 2.2 mA
